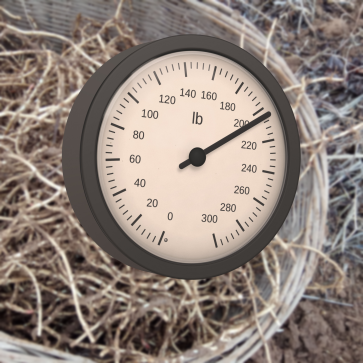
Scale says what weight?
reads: 204 lb
